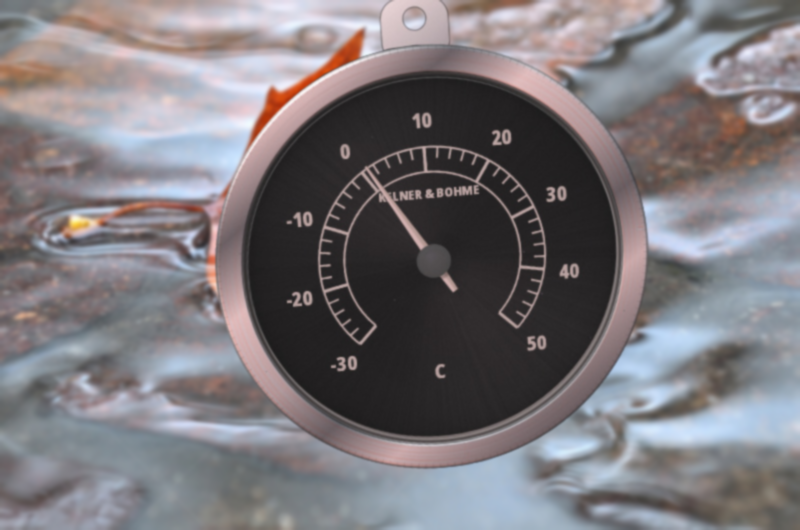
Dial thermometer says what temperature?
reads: 1 °C
